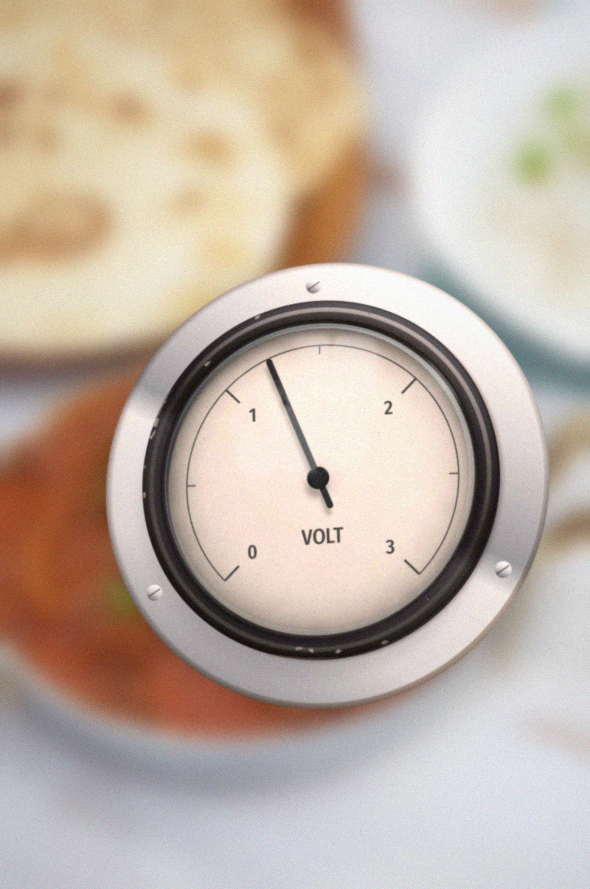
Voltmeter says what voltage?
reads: 1.25 V
